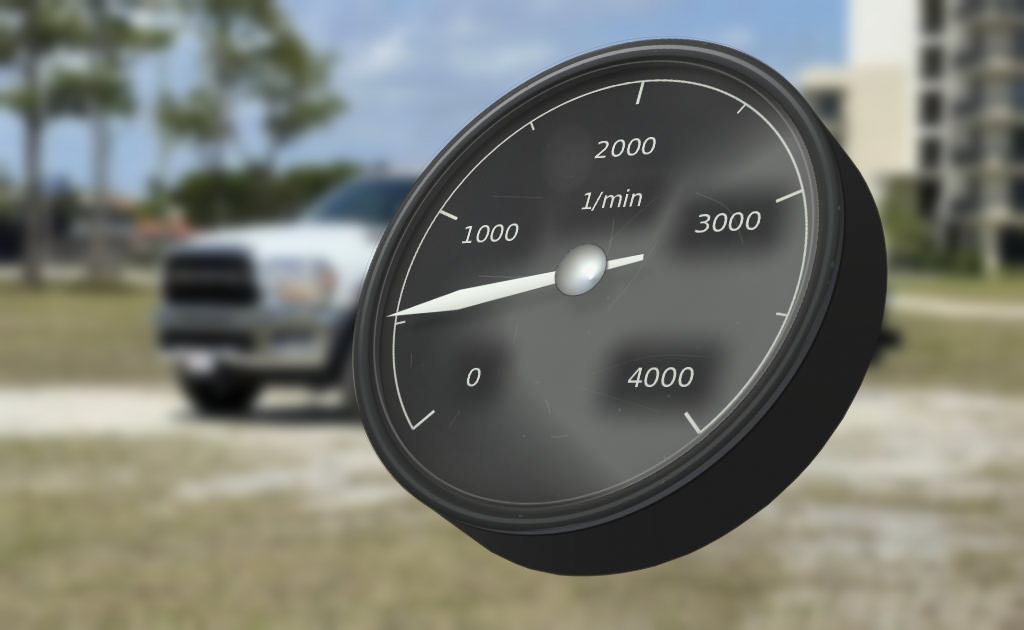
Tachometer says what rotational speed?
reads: 500 rpm
